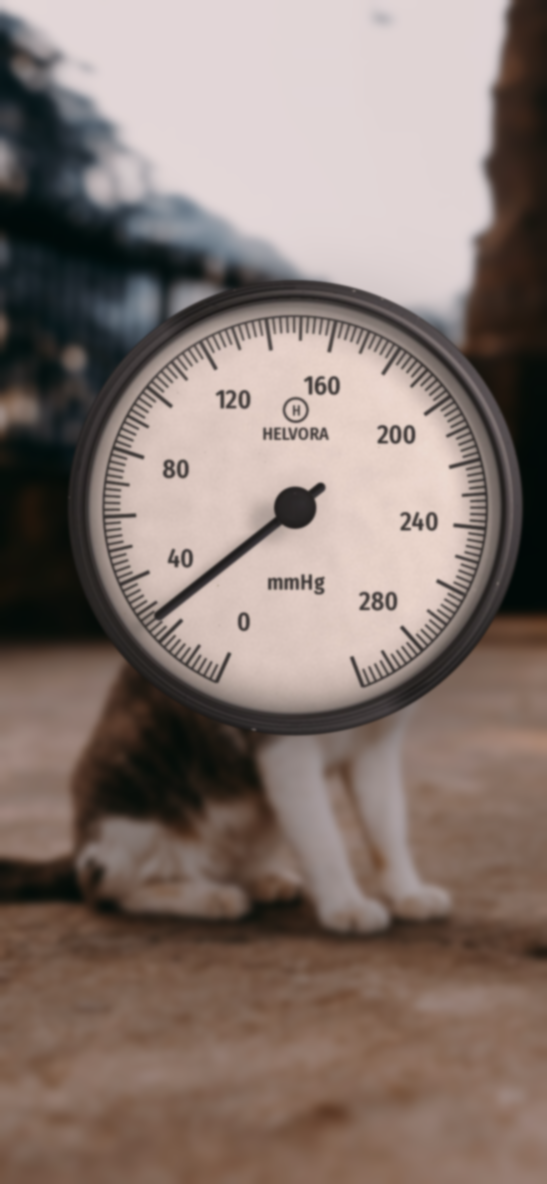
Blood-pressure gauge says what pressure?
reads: 26 mmHg
